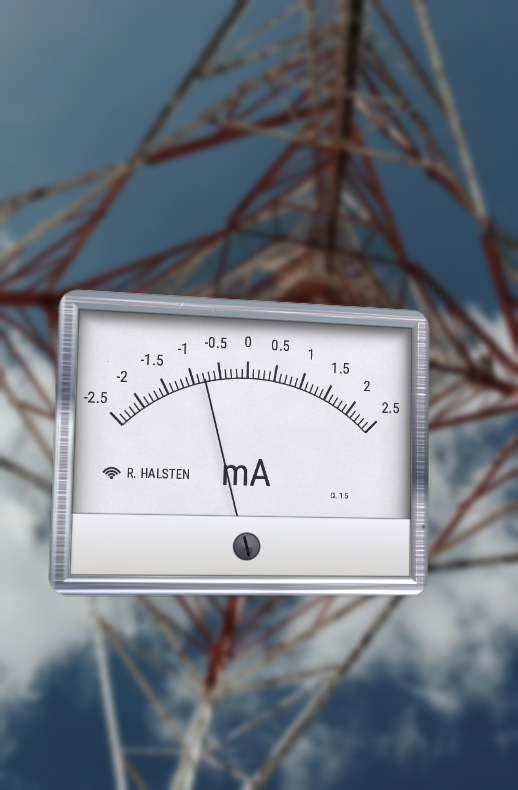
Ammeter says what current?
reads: -0.8 mA
